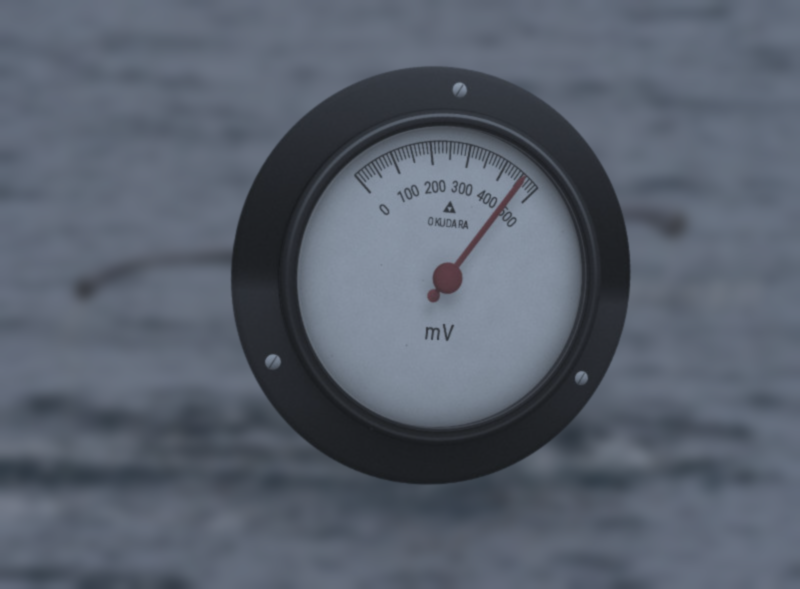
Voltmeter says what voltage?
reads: 450 mV
